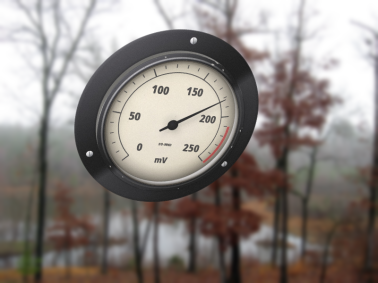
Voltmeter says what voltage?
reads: 180 mV
